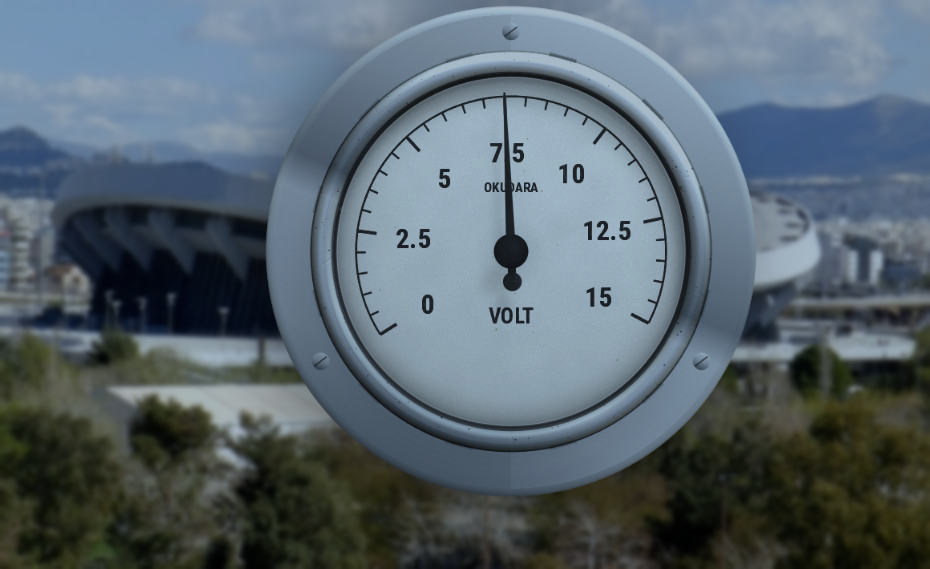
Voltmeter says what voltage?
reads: 7.5 V
